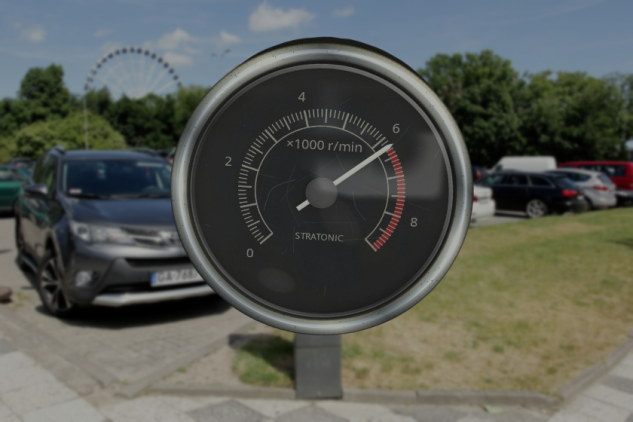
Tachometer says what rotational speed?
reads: 6200 rpm
